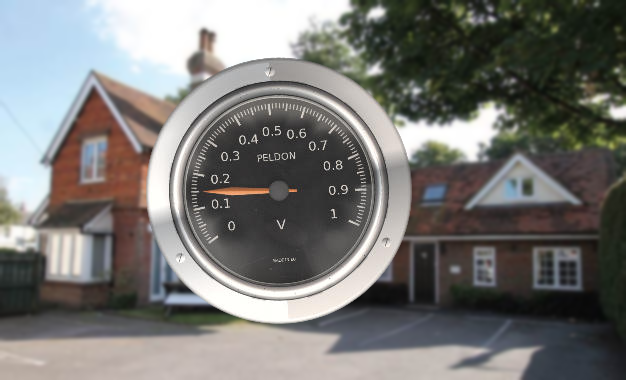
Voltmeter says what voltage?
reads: 0.15 V
